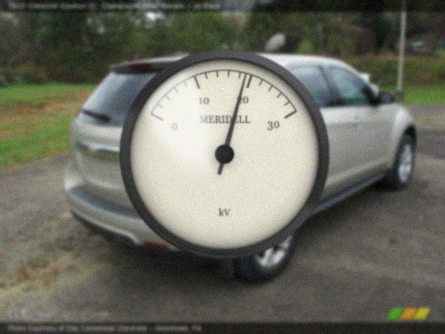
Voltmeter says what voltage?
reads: 19 kV
